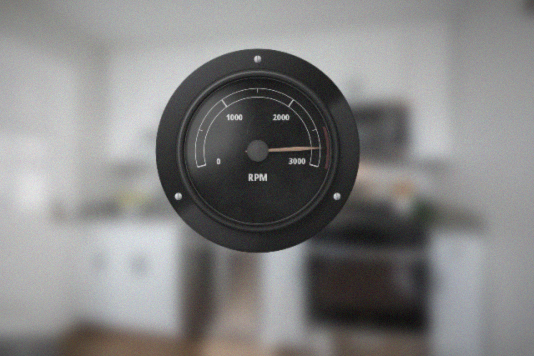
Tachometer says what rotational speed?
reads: 2750 rpm
